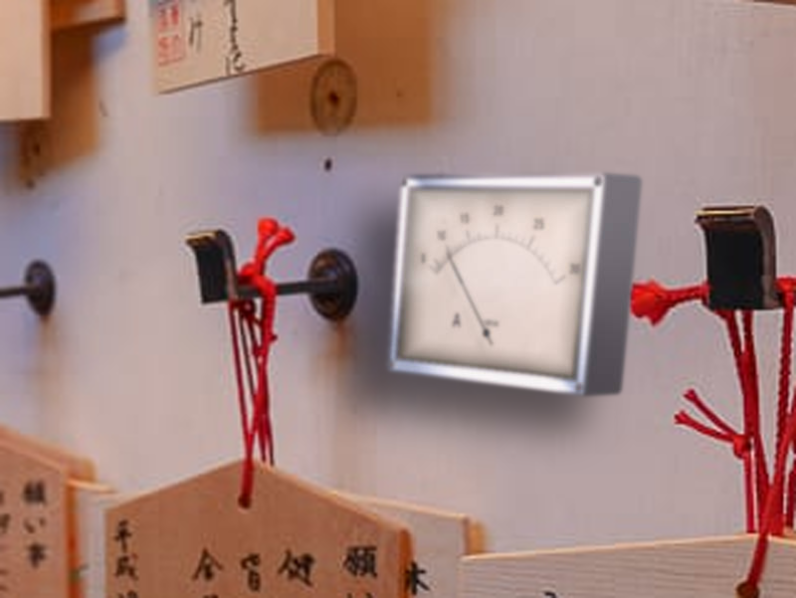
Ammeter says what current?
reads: 10 A
